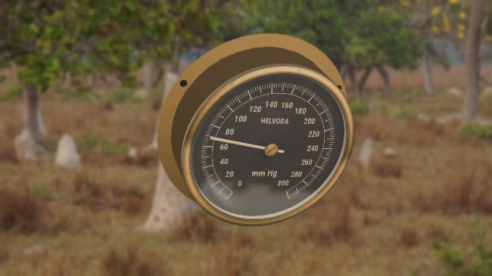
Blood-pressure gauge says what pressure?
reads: 70 mmHg
